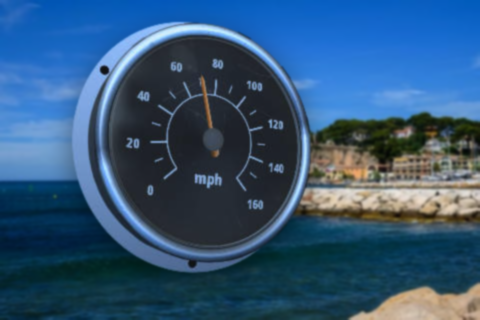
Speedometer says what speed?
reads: 70 mph
